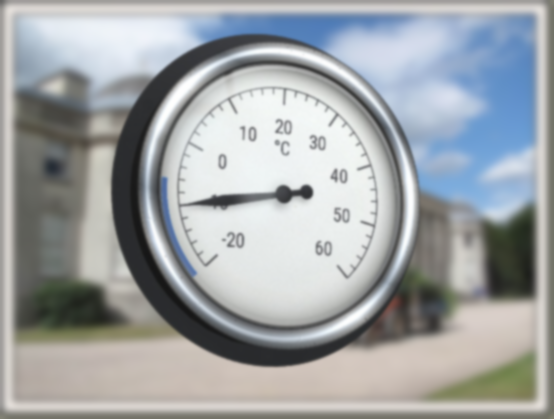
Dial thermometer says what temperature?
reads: -10 °C
